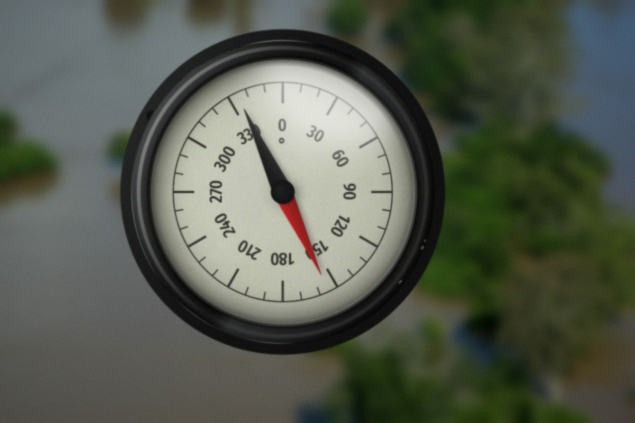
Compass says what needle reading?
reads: 155 °
